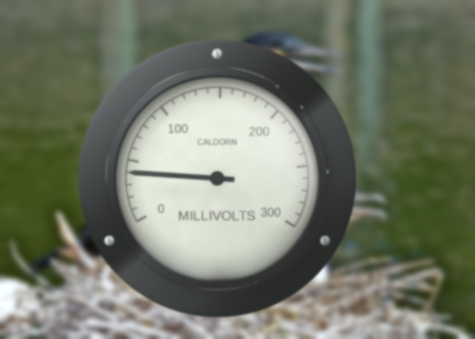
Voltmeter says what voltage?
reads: 40 mV
